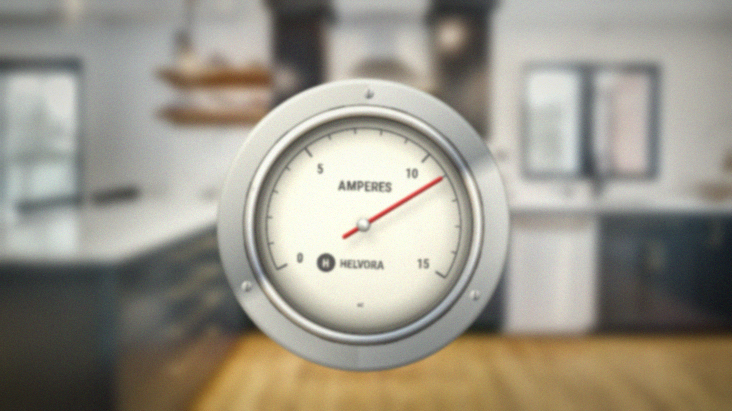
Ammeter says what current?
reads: 11 A
